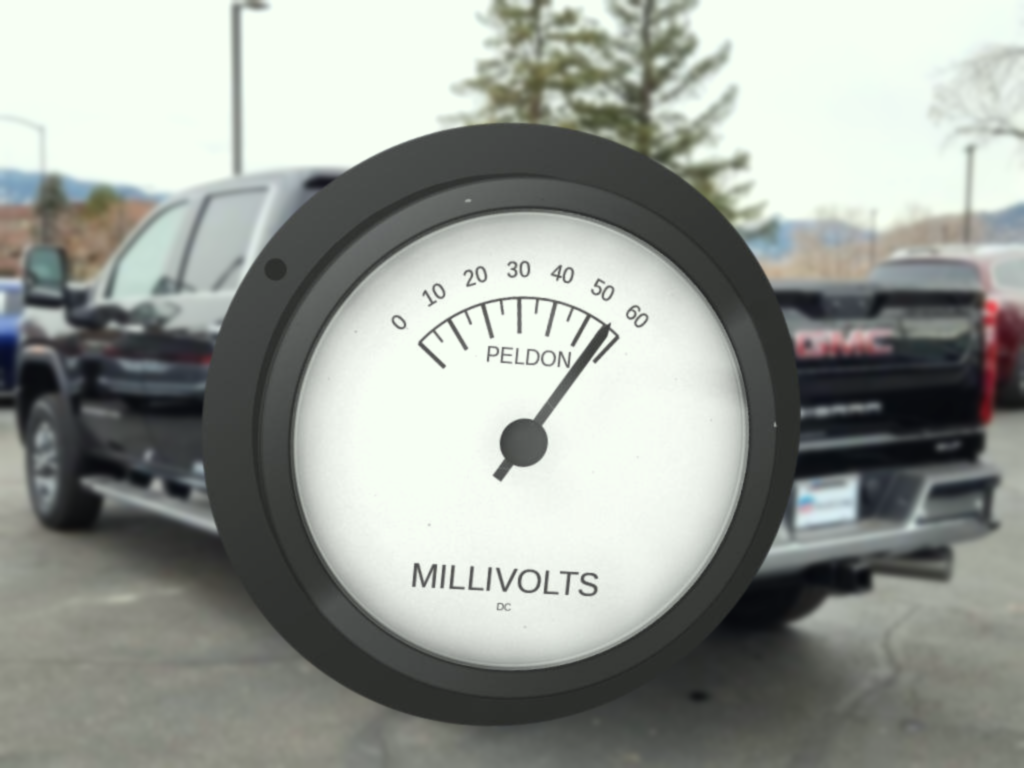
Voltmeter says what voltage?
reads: 55 mV
